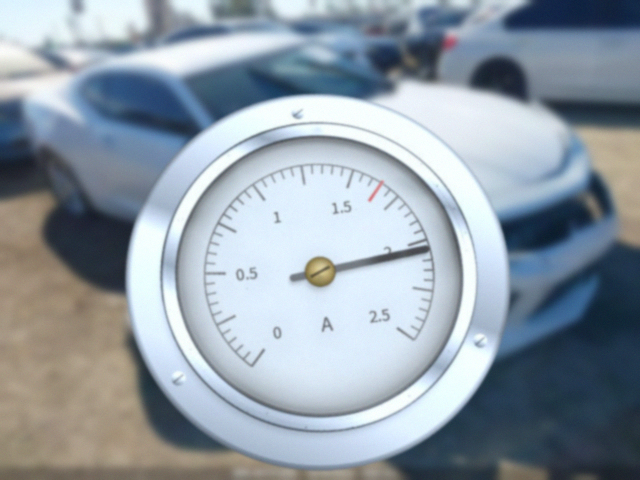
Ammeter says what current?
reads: 2.05 A
